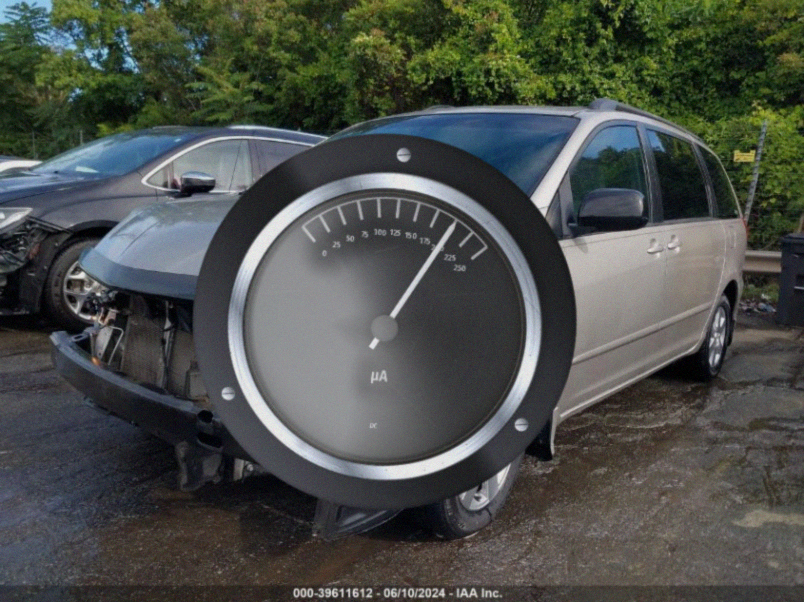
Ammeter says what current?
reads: 200 µA
